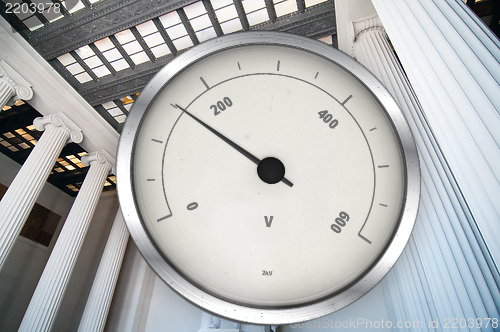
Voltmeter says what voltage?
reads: 150 V
